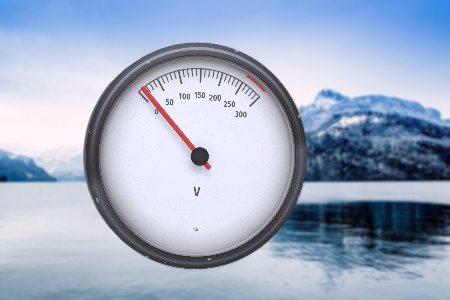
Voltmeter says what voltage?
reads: 10 V
